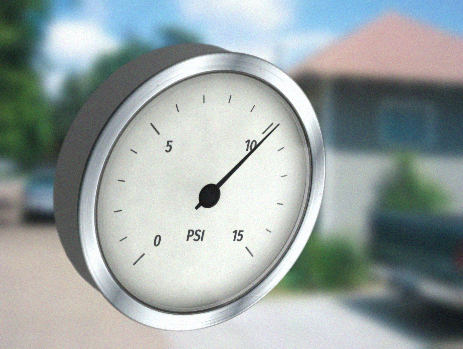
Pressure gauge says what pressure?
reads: 10 psi
